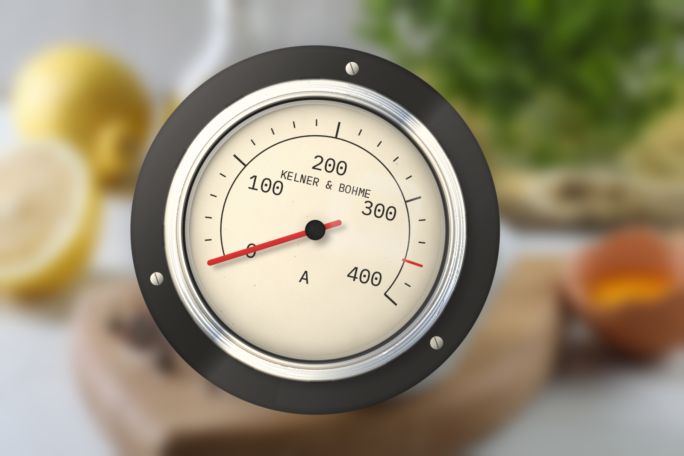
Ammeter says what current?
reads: 0 A
